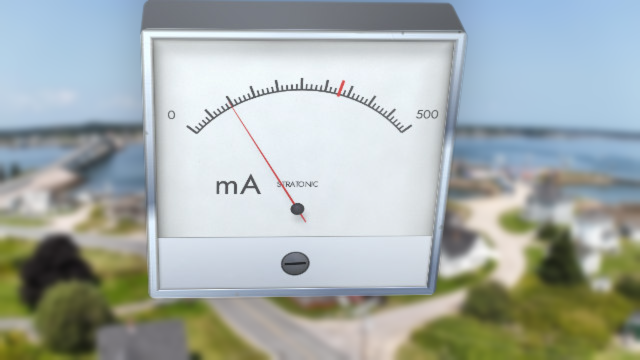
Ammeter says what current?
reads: 100 mA
